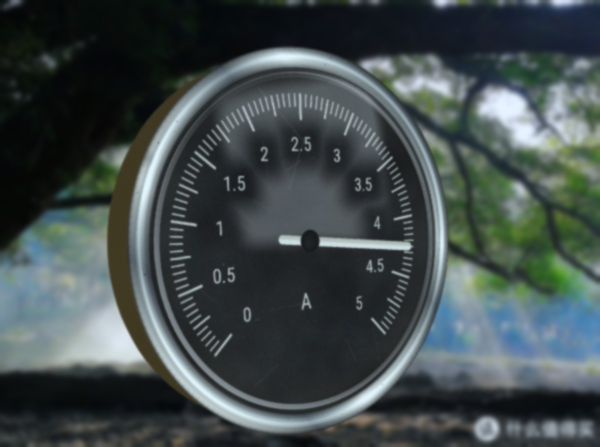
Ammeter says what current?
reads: 4.25 A
